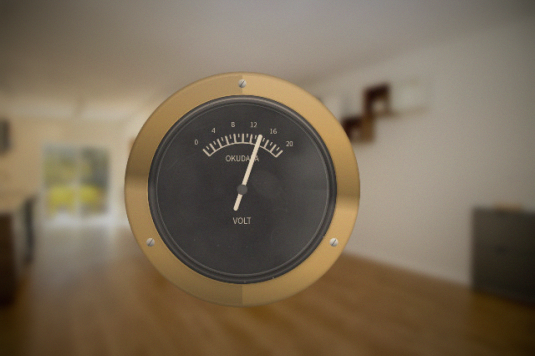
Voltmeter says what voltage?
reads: 14 V
